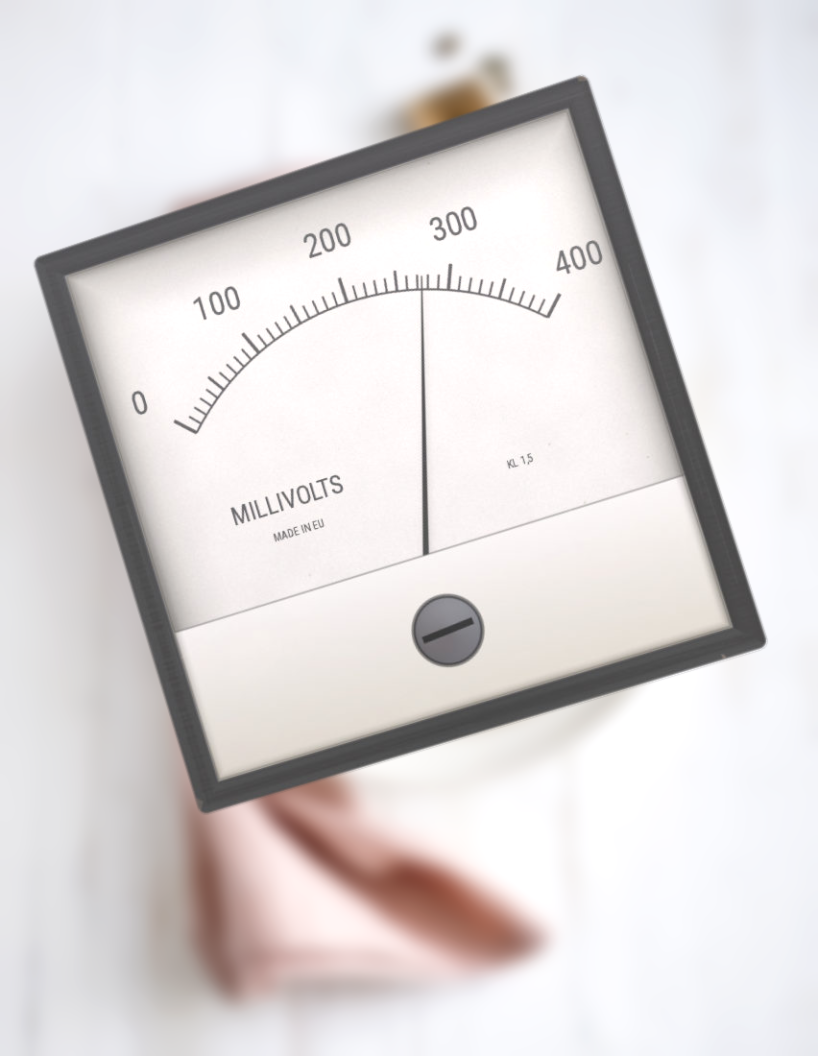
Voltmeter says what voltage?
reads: 275 mV
